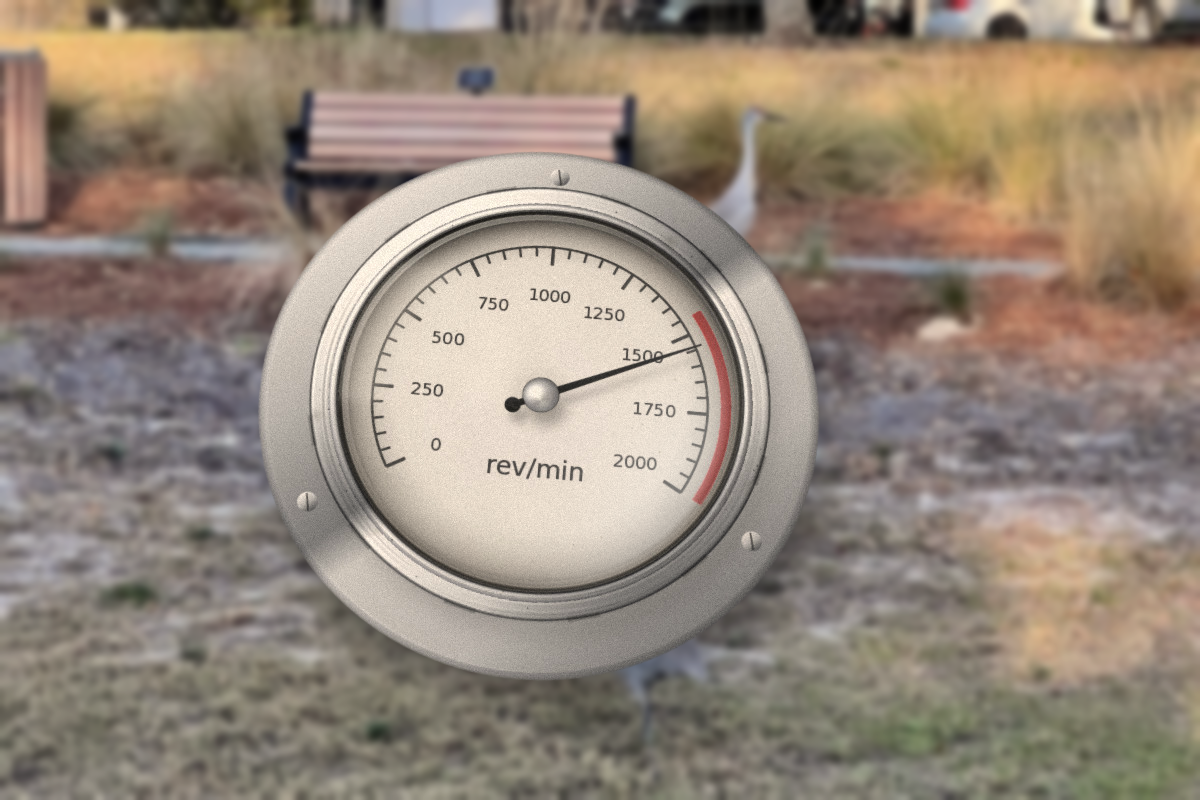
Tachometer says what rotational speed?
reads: 1550 rpm
